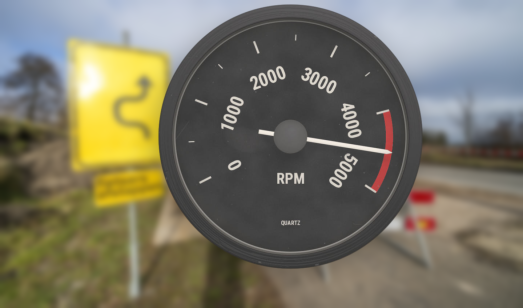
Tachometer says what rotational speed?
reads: 4500 rpm
